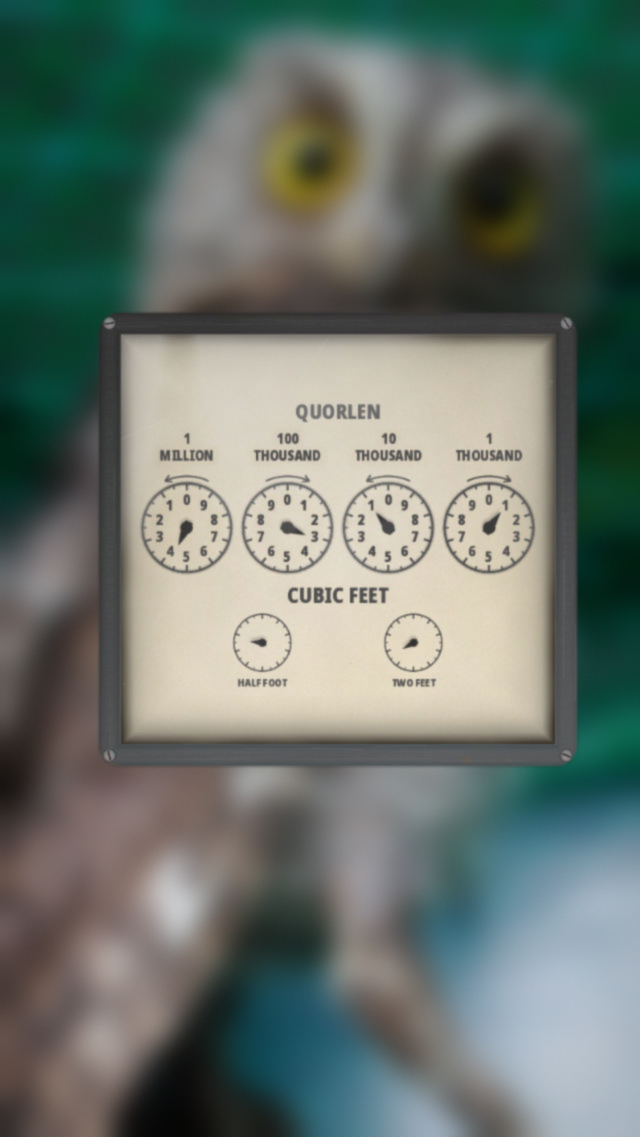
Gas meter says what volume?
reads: 431100 ft³
